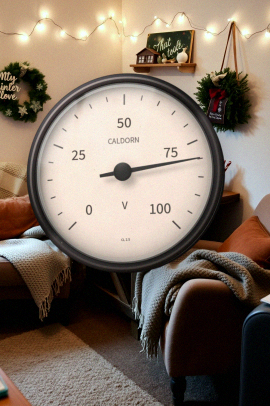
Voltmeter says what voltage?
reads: 80 V
